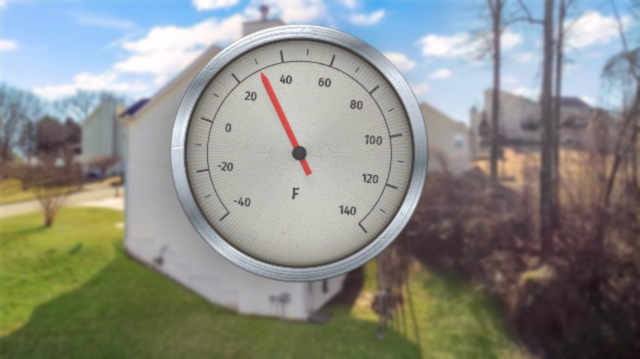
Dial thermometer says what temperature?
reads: 30 °F
